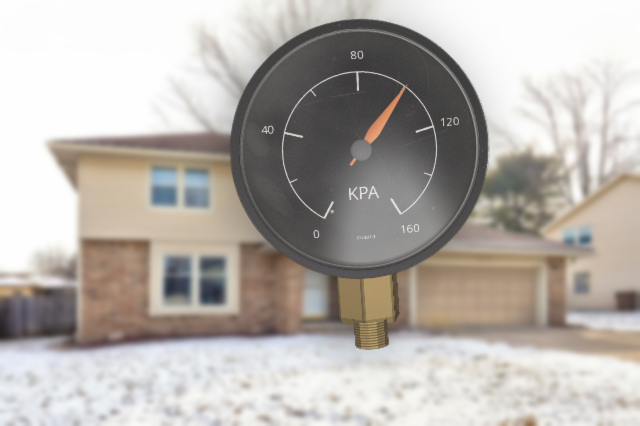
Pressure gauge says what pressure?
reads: 100 kPa
